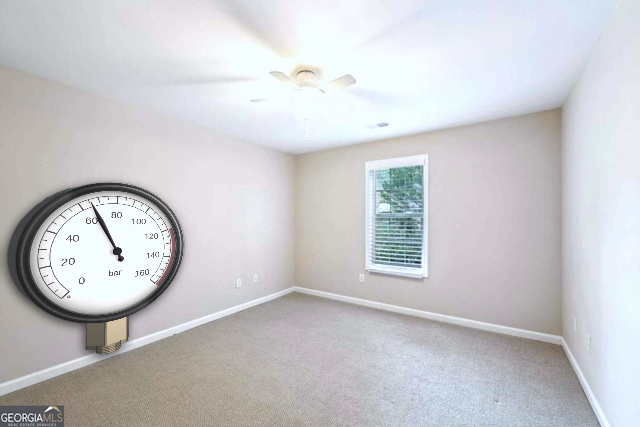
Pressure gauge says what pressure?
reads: 65 bar
